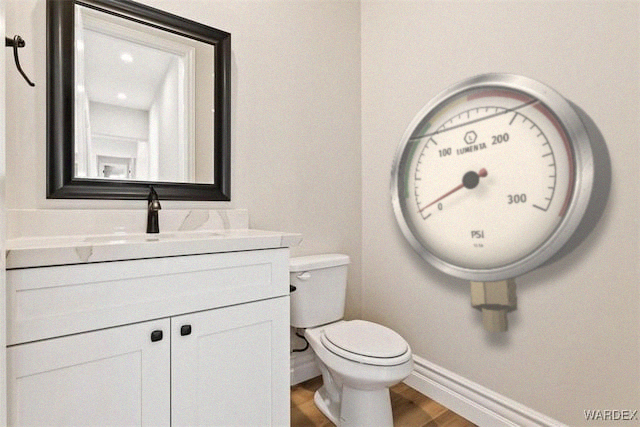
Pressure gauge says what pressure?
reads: 10 psi
